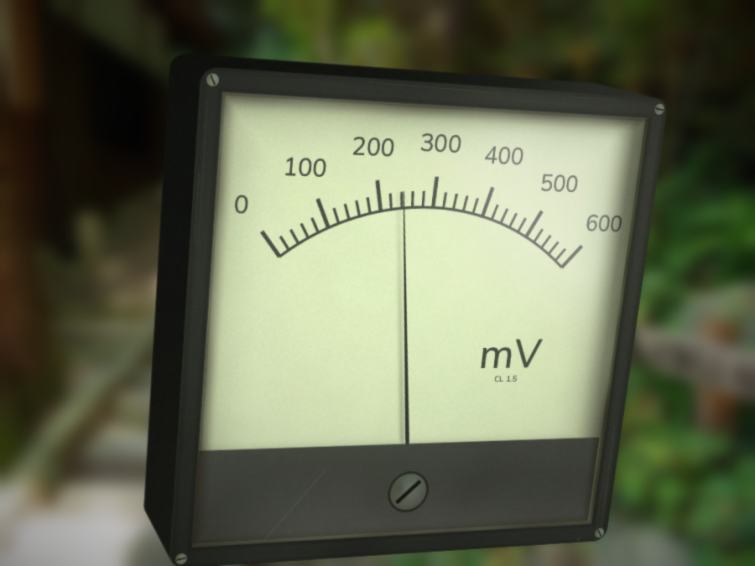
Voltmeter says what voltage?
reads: 240 mV
